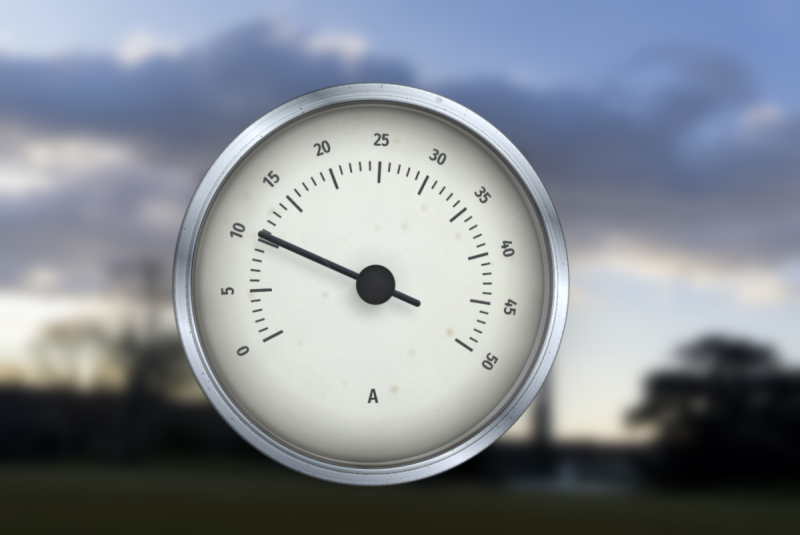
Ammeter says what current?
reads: 10.5 A
